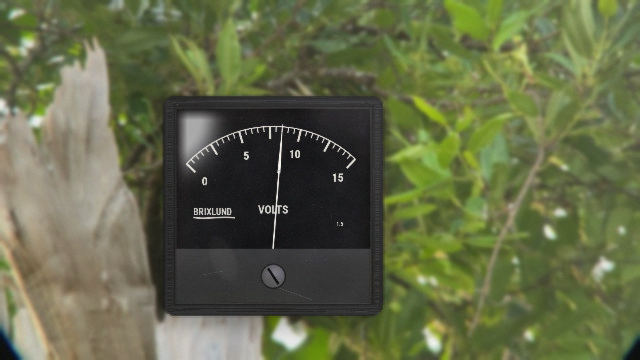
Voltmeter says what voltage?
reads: 8.5 V
